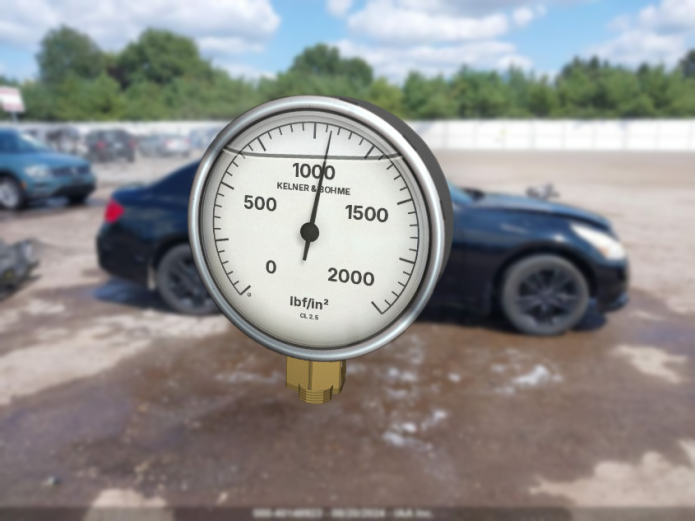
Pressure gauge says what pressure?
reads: 1075 psi
